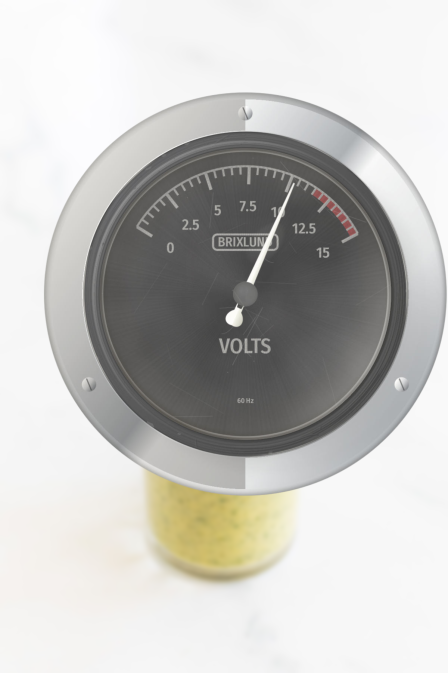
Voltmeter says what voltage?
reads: 10.25 V
